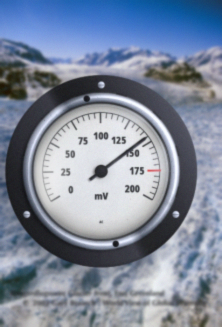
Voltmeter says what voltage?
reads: 145 mV
